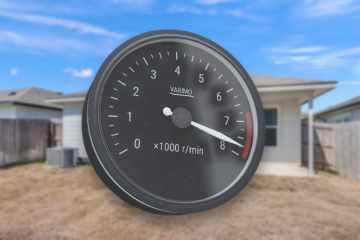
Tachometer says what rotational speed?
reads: 7750 rpm
